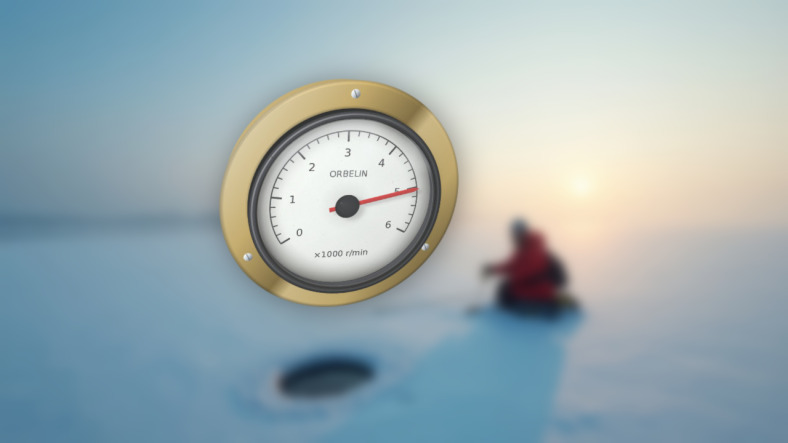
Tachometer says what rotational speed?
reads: 5000 rpm
